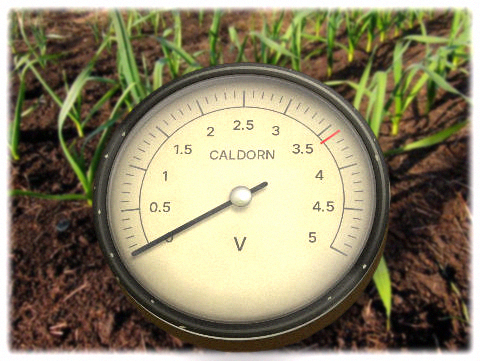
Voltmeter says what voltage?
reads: 0 V
